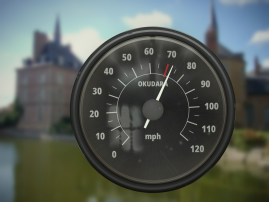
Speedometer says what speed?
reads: 72.5 mph
